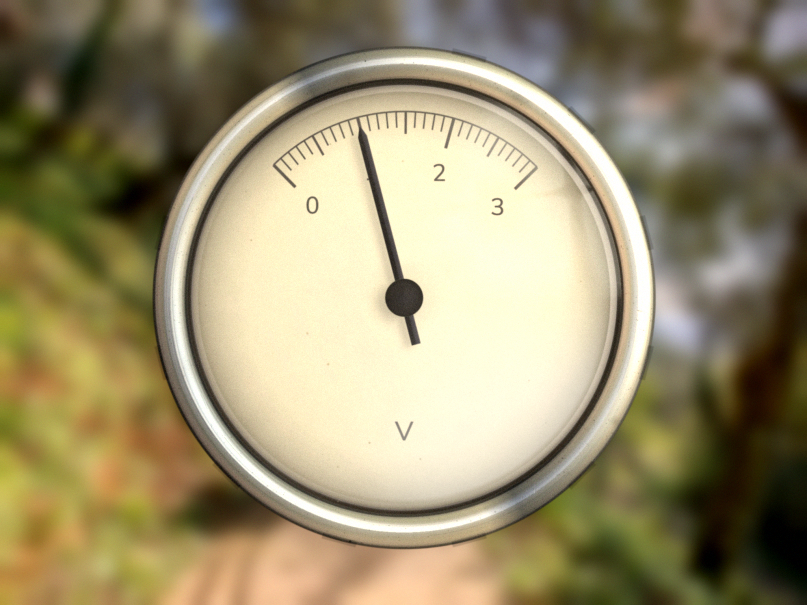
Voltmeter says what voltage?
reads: 1 V
